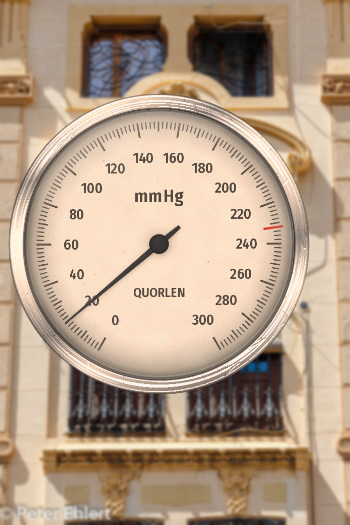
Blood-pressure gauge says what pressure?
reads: 20 mmHg
